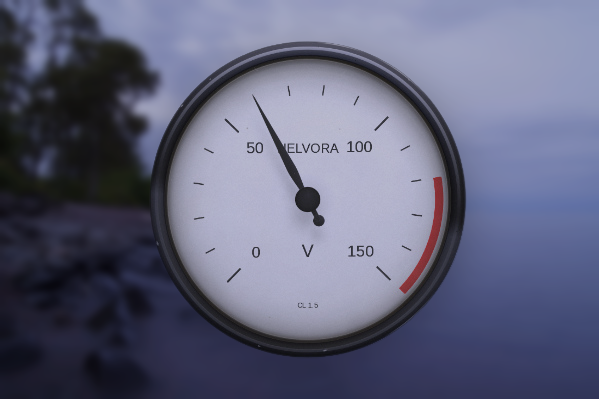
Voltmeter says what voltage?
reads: 60 V
